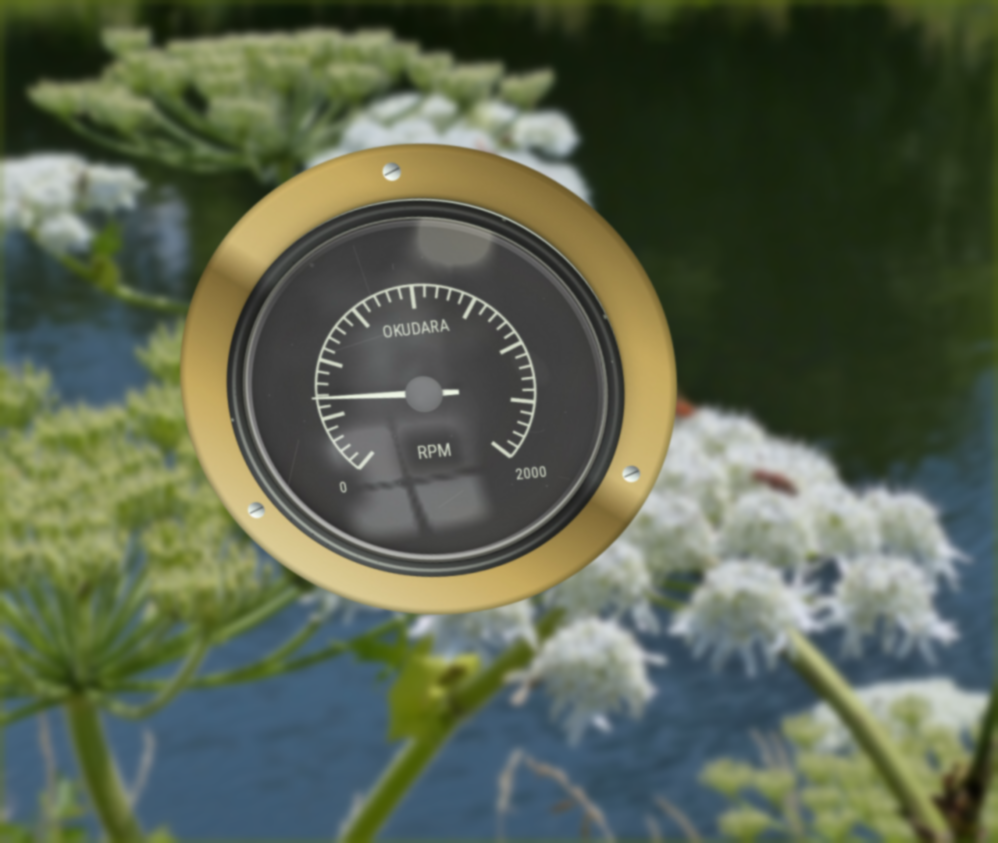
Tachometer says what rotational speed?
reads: 350 rpm
